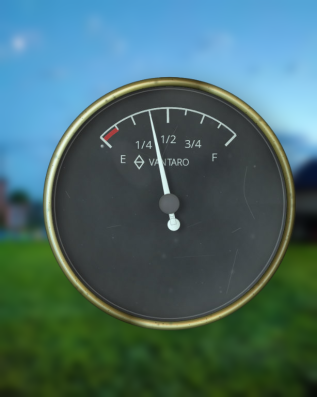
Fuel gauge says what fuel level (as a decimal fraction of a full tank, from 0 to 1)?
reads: 0.375
